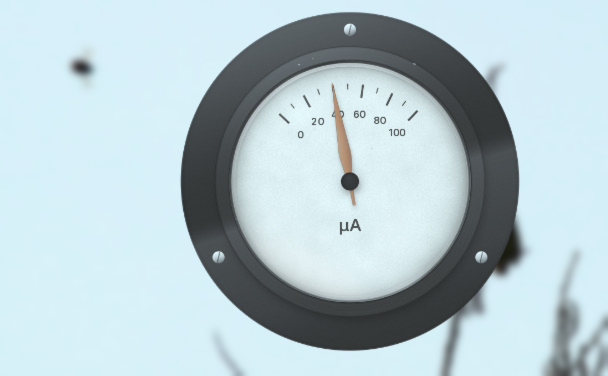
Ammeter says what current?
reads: 40 µA
